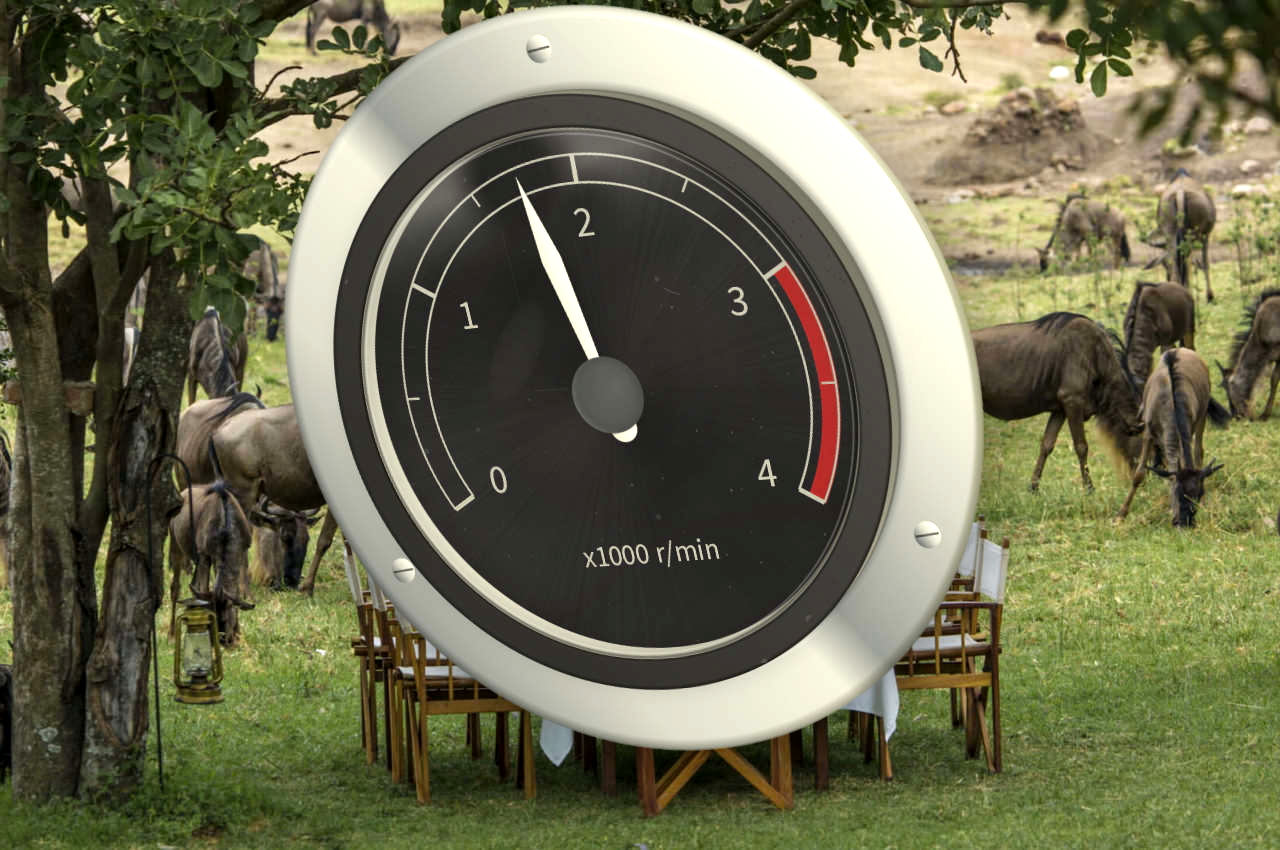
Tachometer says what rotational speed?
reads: 1750 rpm
